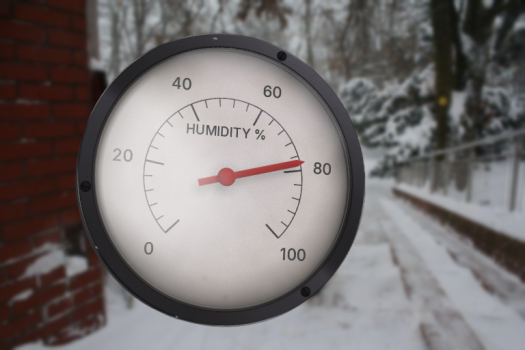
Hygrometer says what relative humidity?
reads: 78 %
